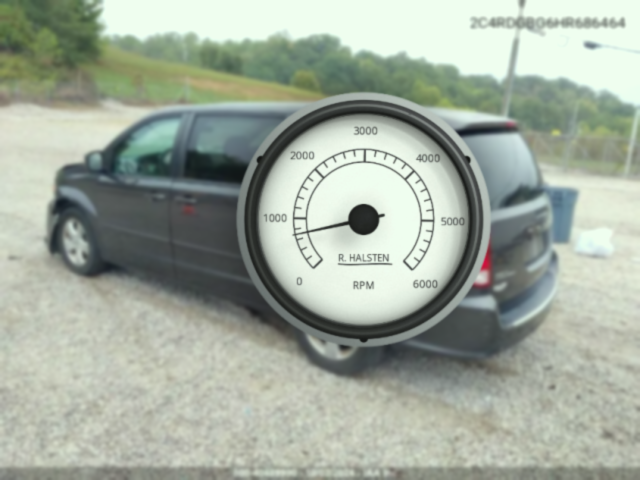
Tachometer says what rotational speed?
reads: 700 rpm
